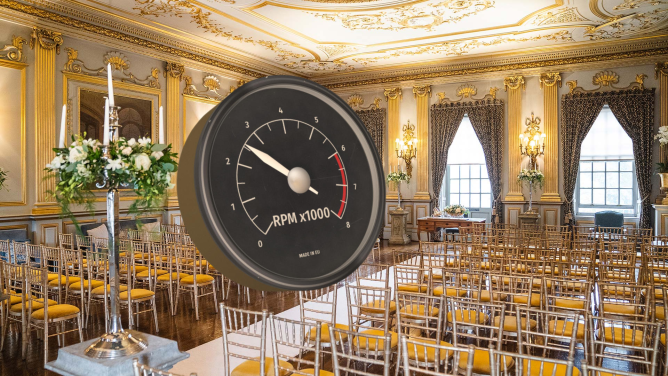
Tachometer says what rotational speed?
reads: 2500 rpm
